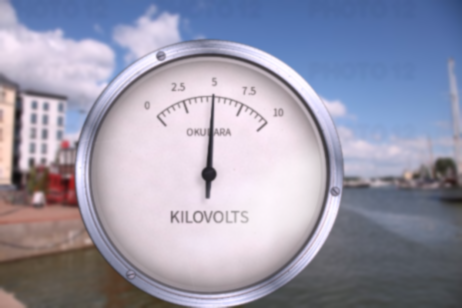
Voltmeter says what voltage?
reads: 5 kV
